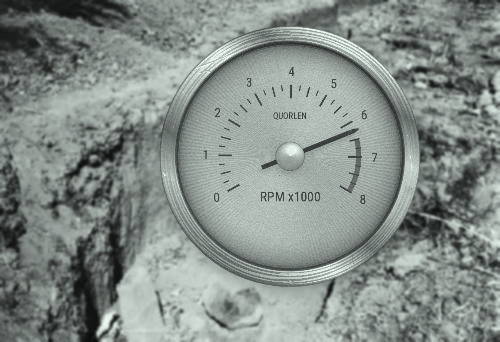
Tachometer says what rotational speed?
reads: 6250 rpm
